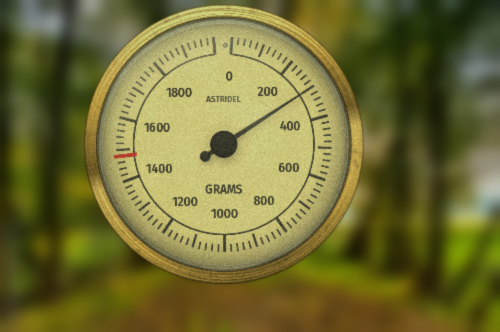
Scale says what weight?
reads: 300 g
